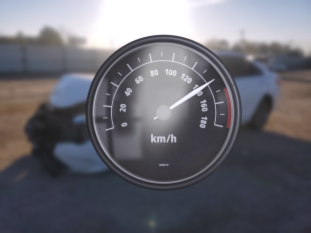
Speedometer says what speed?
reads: 140 km/h
